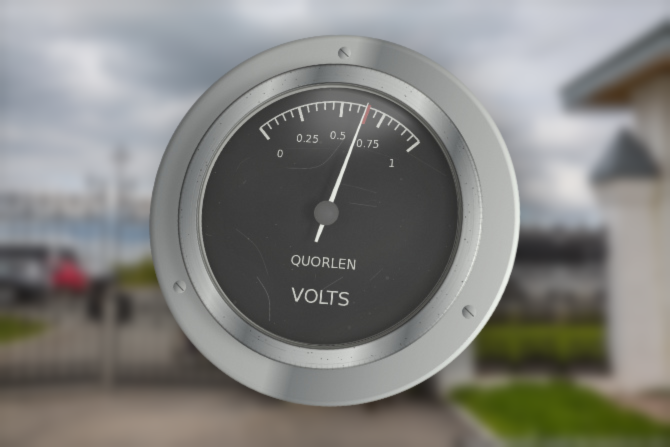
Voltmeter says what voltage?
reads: 0.65 V
